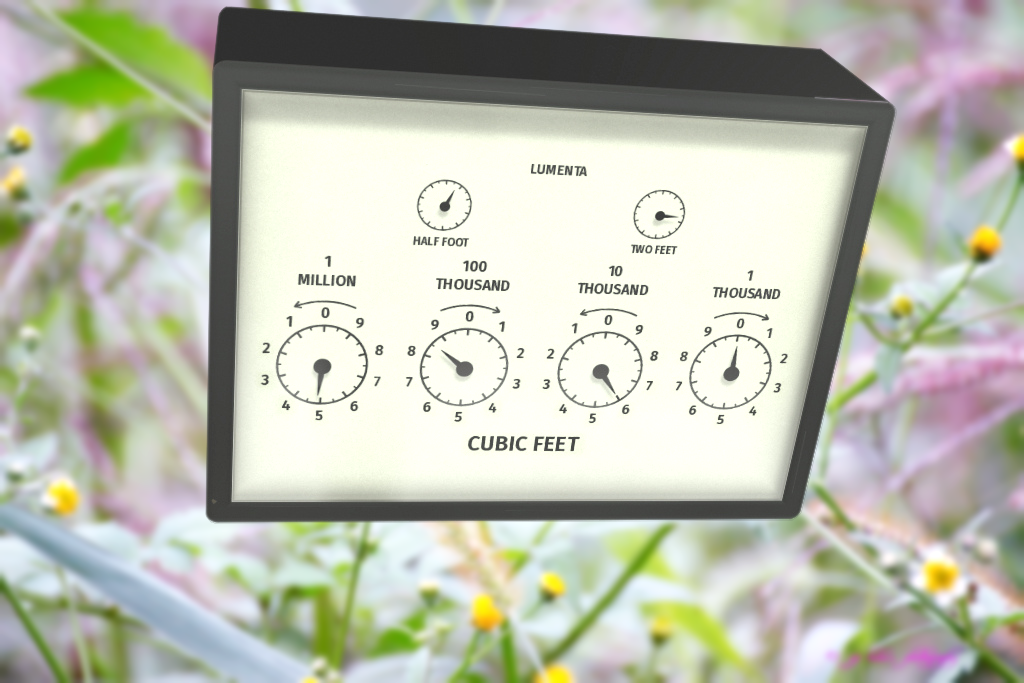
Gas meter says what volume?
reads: 486000 ft³
